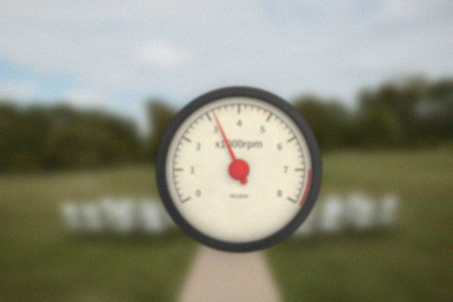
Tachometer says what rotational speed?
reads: 3200 rpm
